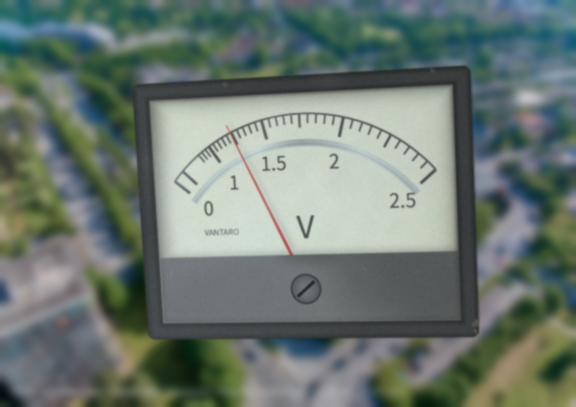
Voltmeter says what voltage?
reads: 1.25 V
